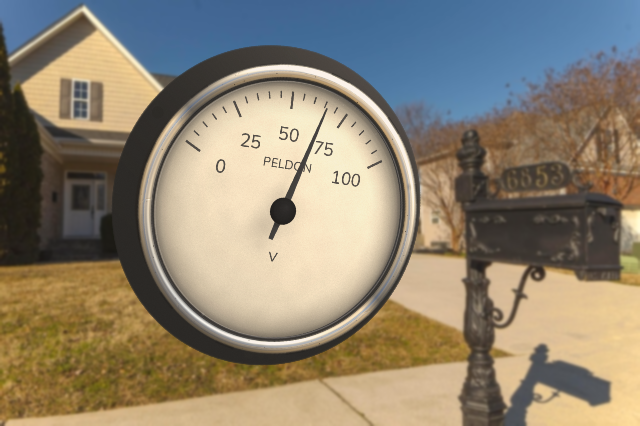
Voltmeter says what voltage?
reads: 65 V
